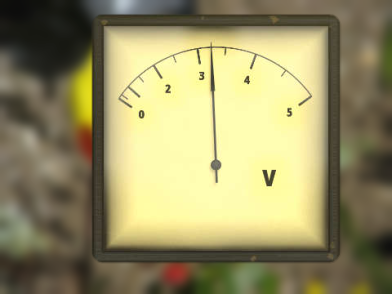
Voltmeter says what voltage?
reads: 3.25 V
